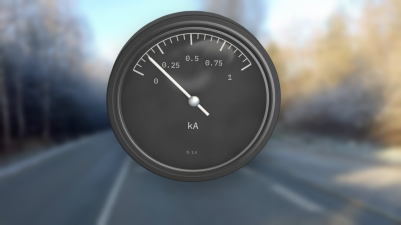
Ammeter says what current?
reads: 0.15 kA
